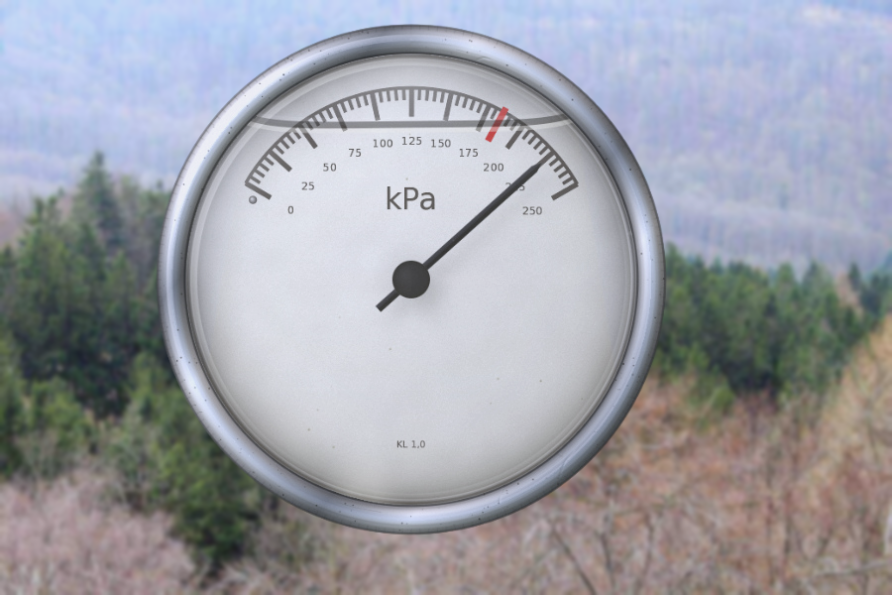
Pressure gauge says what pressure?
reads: 225 kPa
